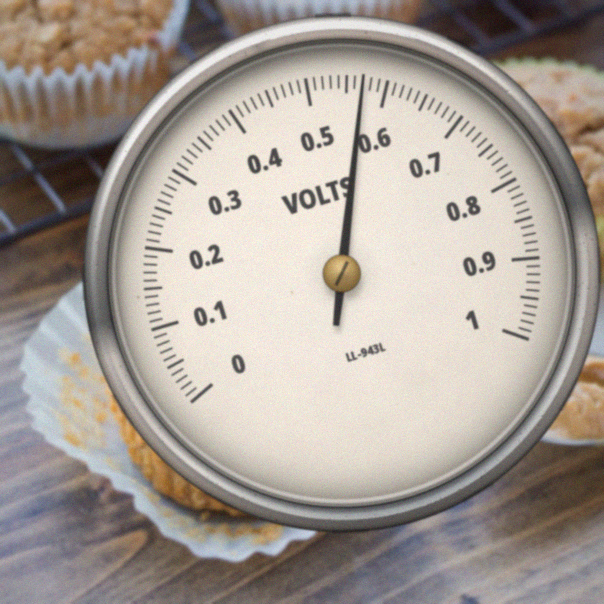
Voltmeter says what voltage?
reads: 0.57 V
